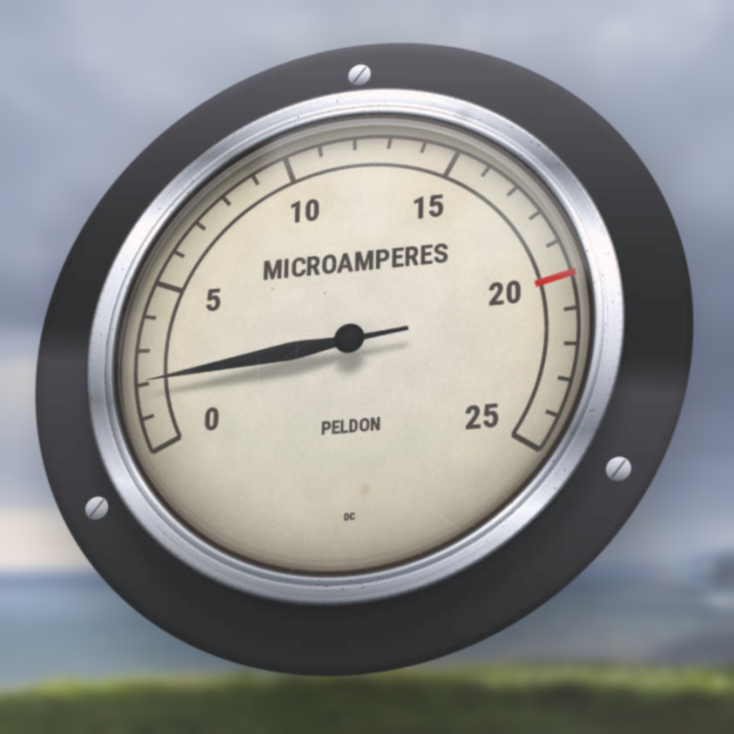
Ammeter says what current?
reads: 2 µA
